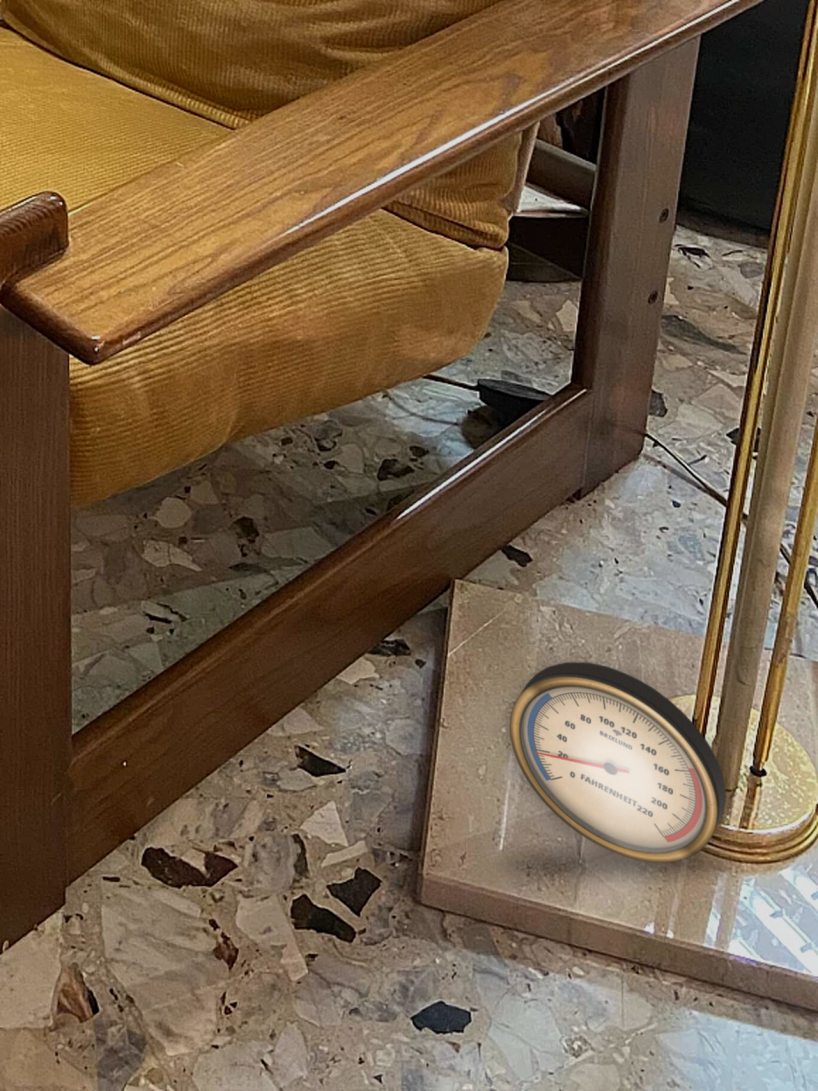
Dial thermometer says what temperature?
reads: 20 °F
